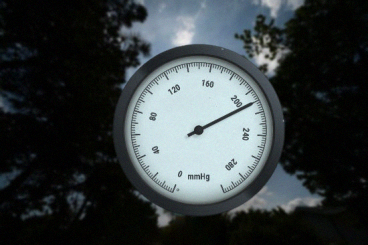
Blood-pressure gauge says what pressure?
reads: 210 mmHg
